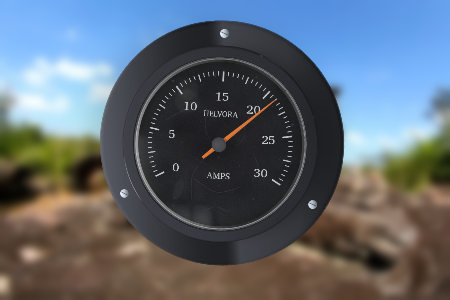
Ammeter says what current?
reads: 21 A
